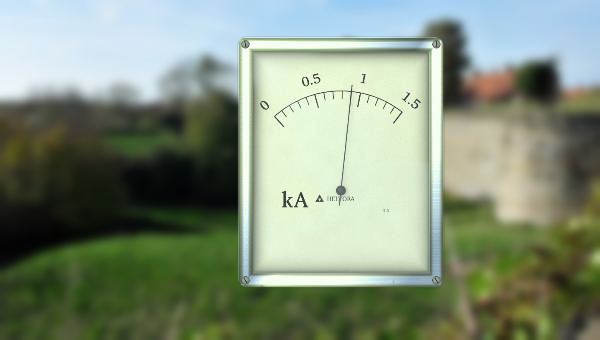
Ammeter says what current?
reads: 0.9 kA
